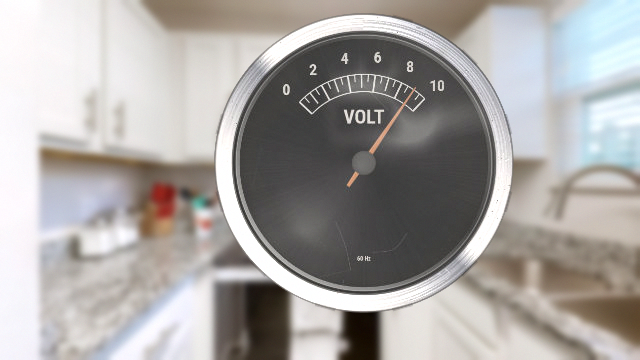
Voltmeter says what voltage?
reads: 9 V
